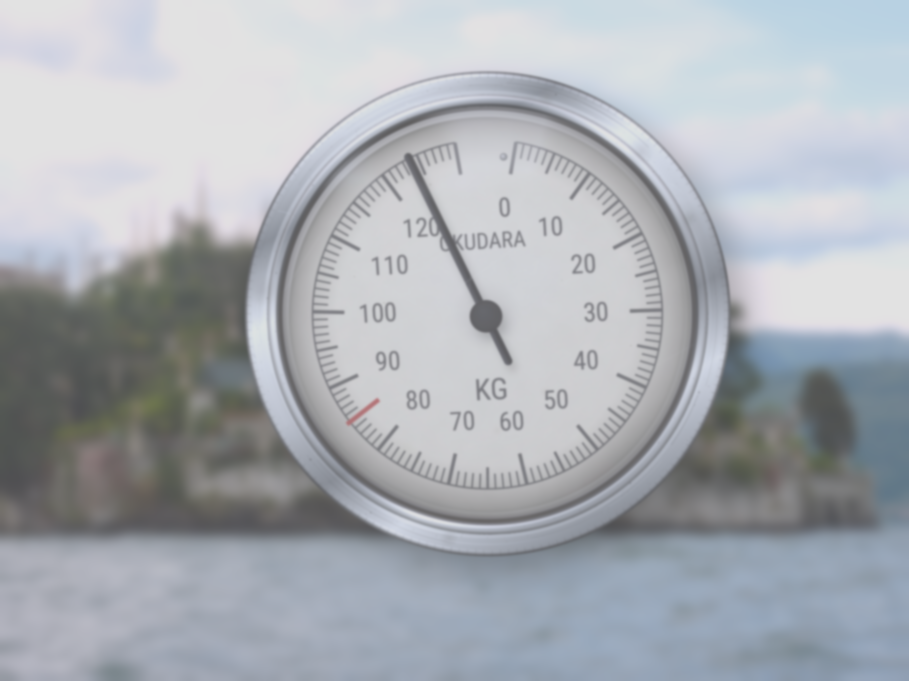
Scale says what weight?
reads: 124 kg
